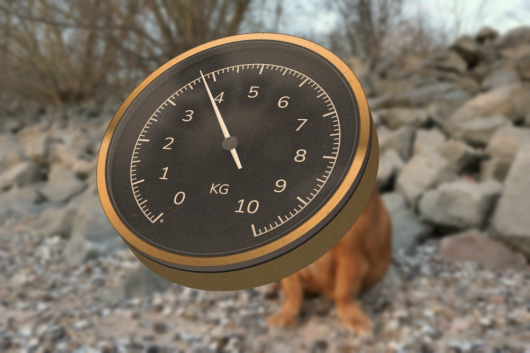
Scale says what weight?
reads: 3.8 kg
